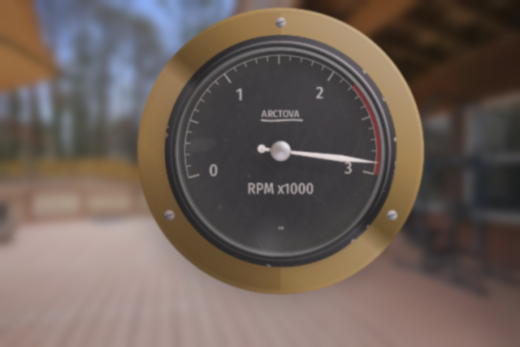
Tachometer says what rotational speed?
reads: 2900 rpm
